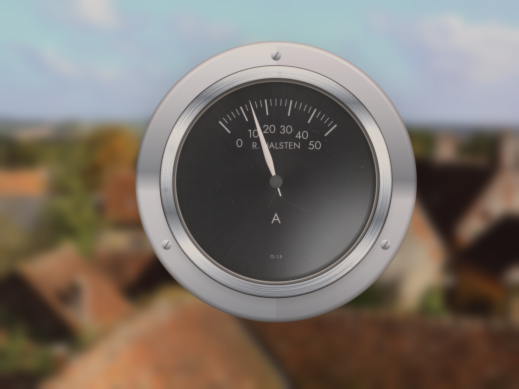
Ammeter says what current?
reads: 14 A
